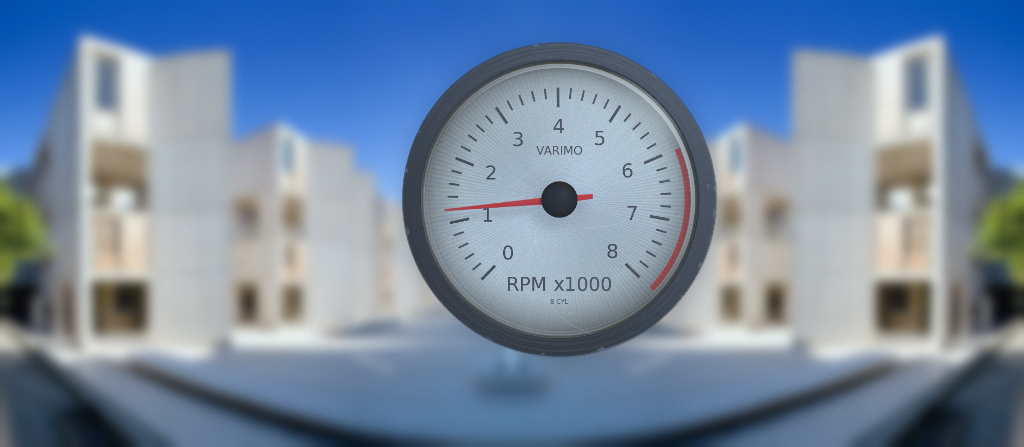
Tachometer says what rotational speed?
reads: 1200 rpm
